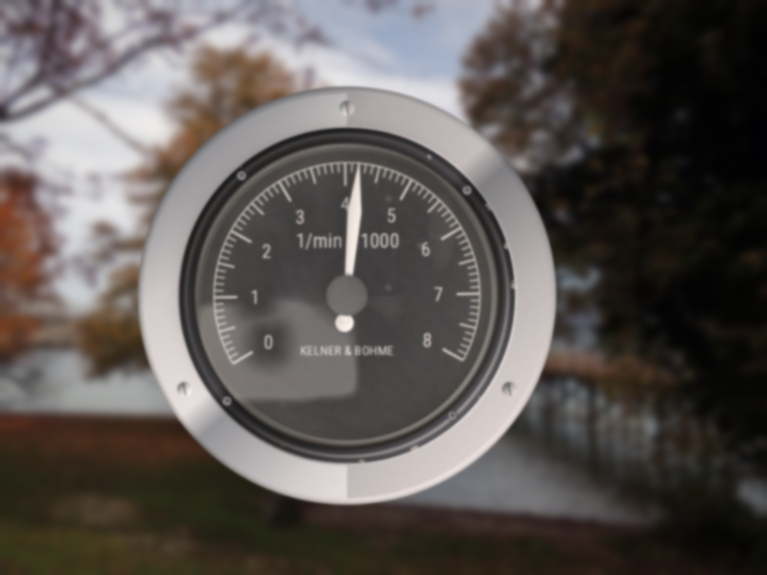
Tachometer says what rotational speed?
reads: 4200 rpm
